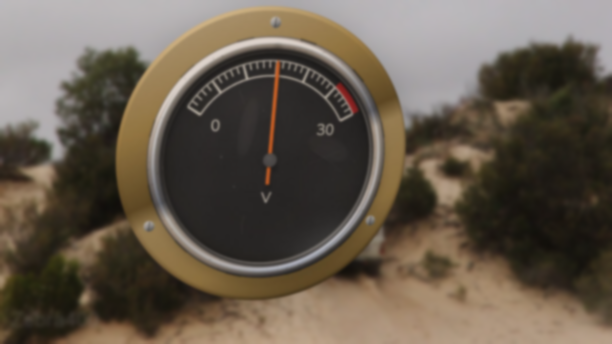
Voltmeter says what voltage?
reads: 15 V
